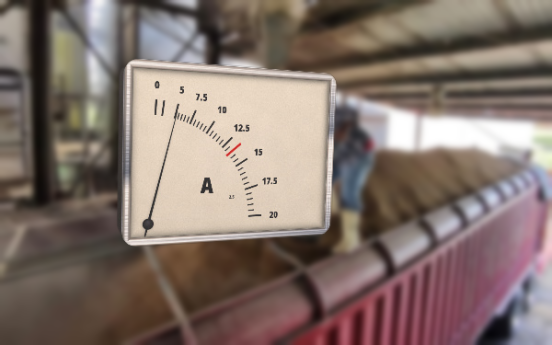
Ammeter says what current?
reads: 5 A
